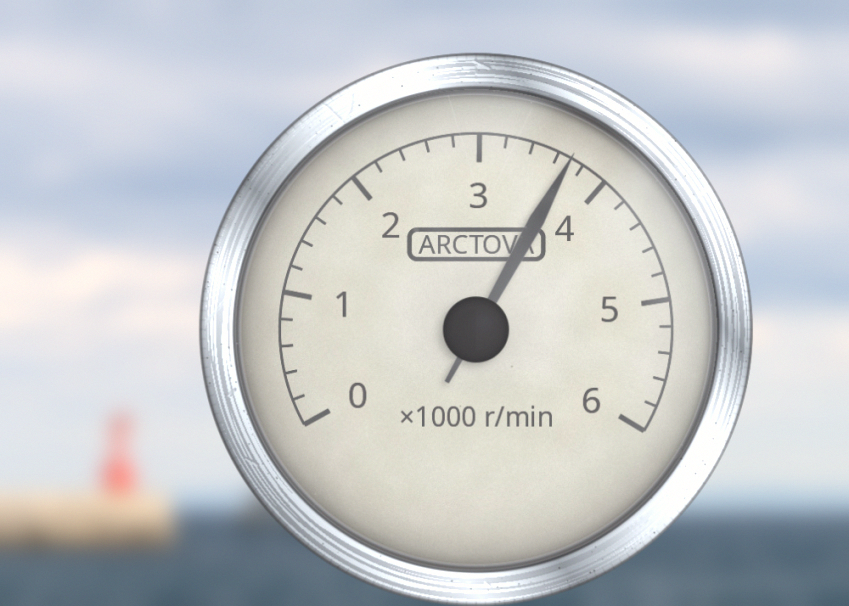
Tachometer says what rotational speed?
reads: 3700 rpm
